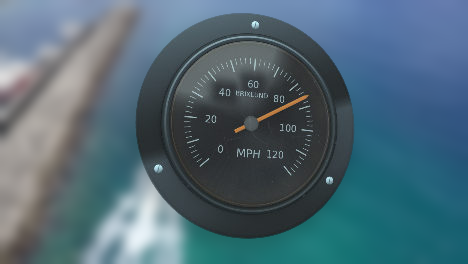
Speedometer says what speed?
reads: 86 mph
